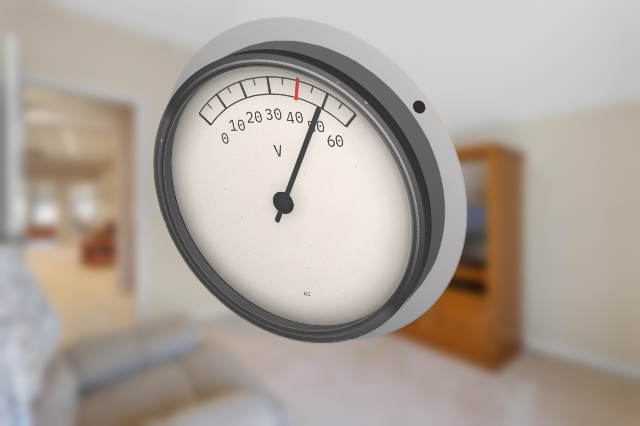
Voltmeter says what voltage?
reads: 50 V
